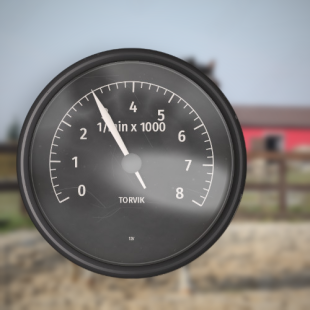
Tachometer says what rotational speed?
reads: 3000 rpm
